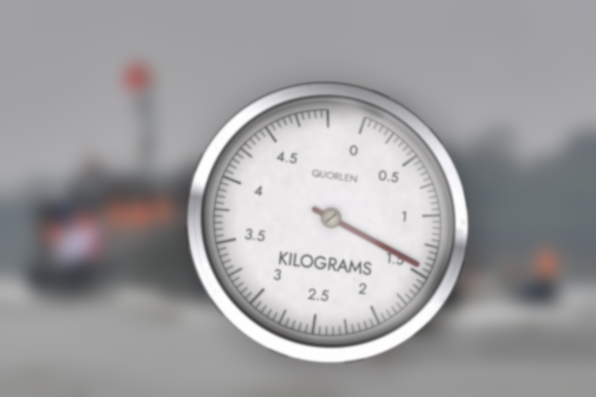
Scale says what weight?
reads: 1.45 kg
